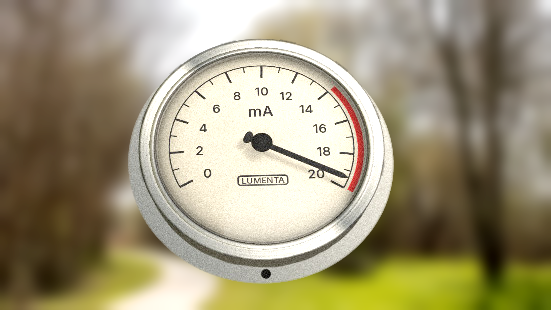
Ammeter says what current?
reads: 19.5 mA
